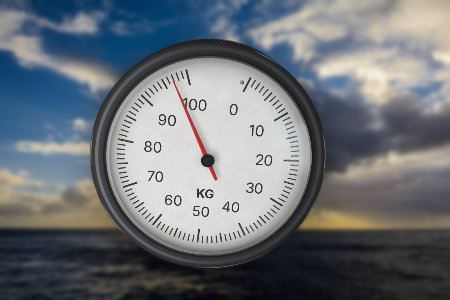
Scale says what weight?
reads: 97 kg
